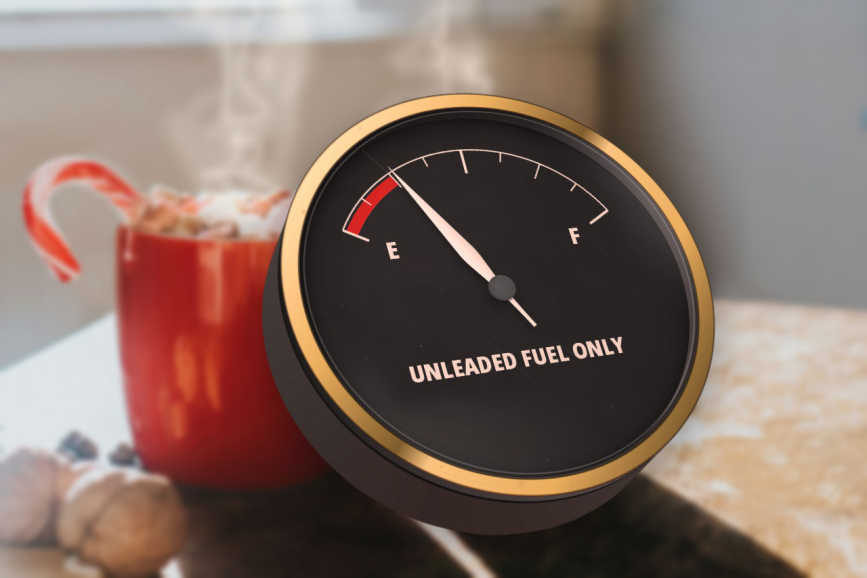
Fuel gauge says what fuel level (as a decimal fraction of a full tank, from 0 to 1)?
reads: 0.25
